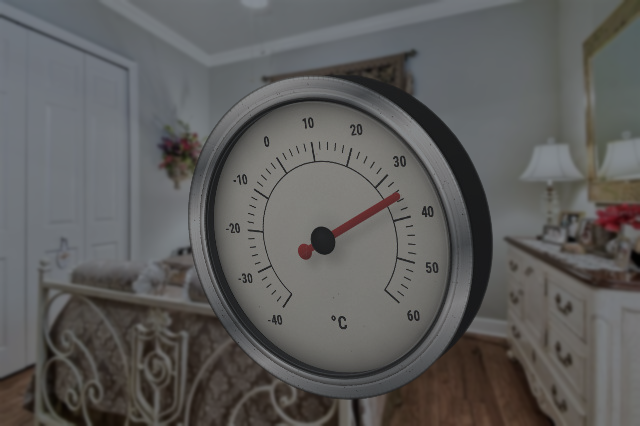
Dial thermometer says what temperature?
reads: 35 °C
